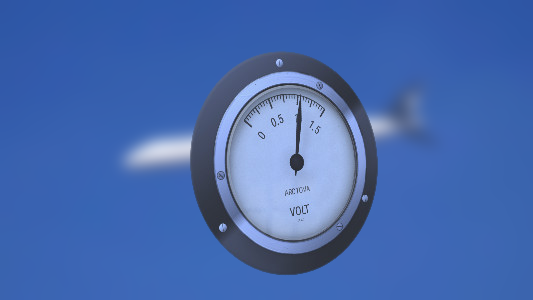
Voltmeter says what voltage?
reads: 1 V
